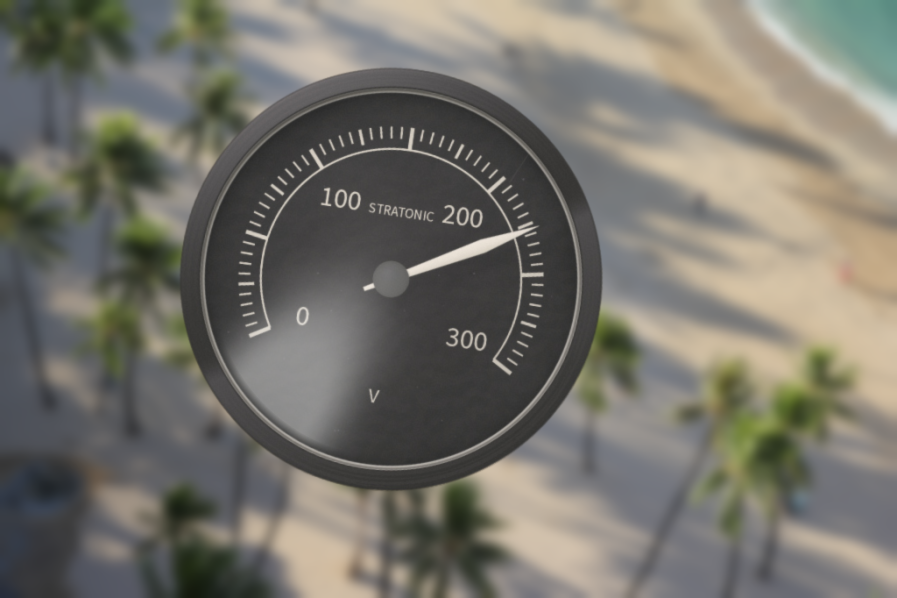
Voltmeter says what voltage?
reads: 227.5 V
